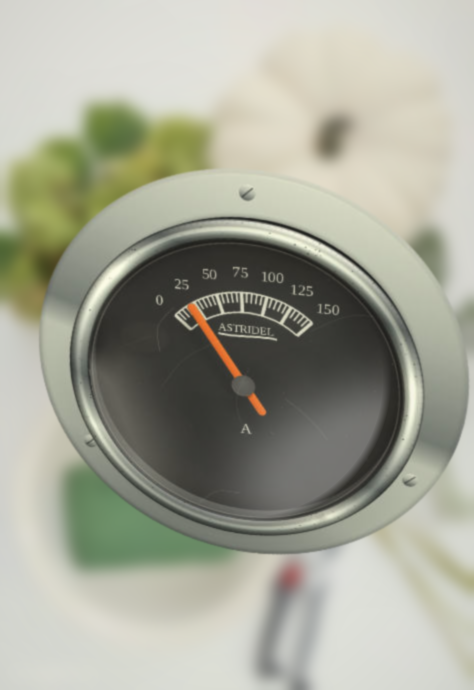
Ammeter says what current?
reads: 25 A
